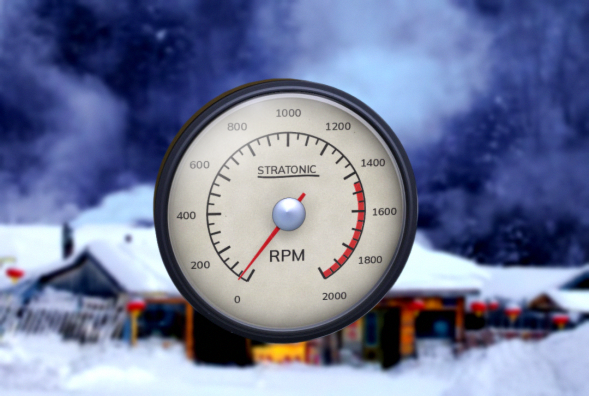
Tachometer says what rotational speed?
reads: 50 rpm
